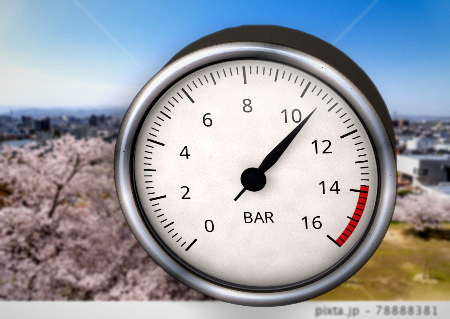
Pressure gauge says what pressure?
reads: 10.6 bar
